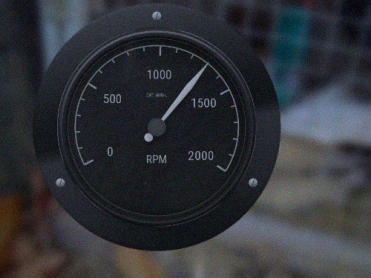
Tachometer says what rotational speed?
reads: 1300 rpm
